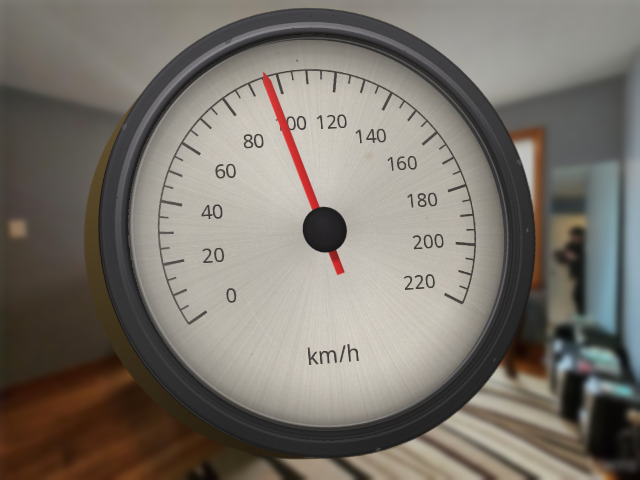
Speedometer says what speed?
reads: 95 km/h
